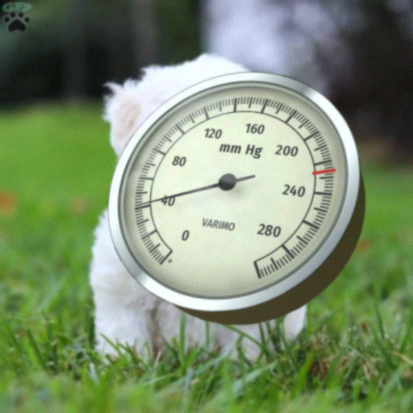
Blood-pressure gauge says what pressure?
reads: 40 mmHg
